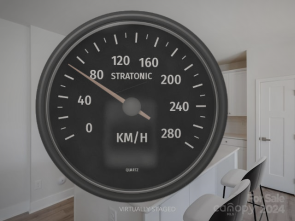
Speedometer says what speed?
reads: 70 km/h
